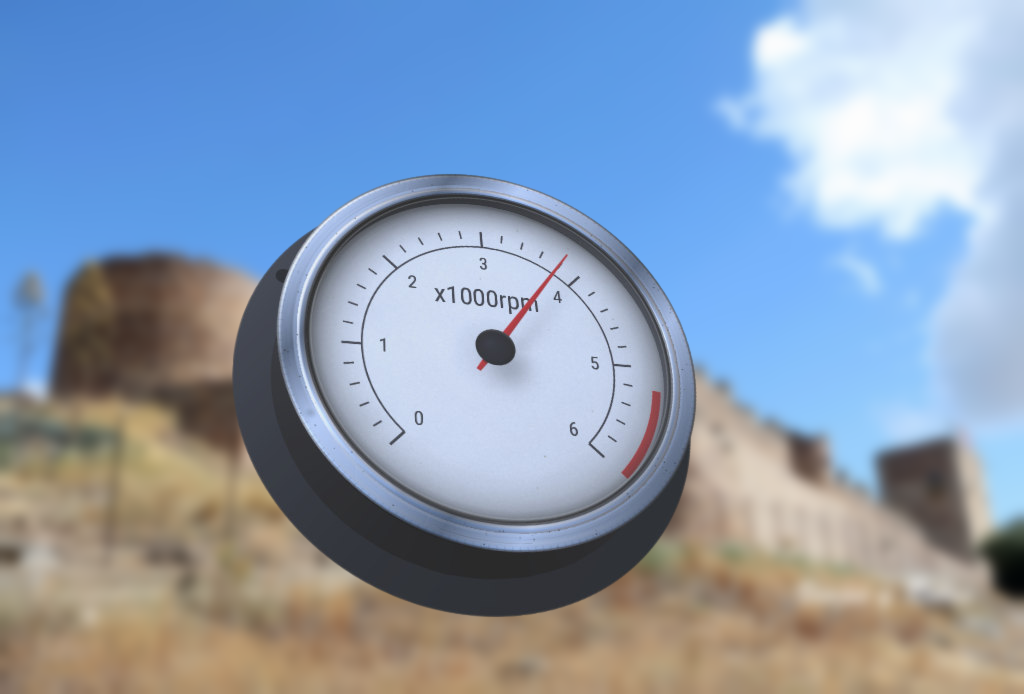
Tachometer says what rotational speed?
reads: 3800 rpm
